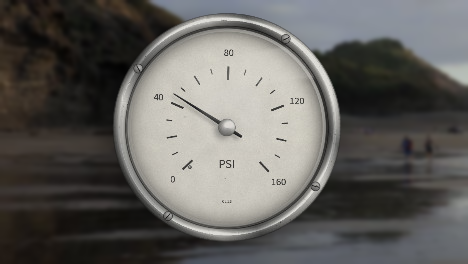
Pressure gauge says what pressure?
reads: 45 psi
